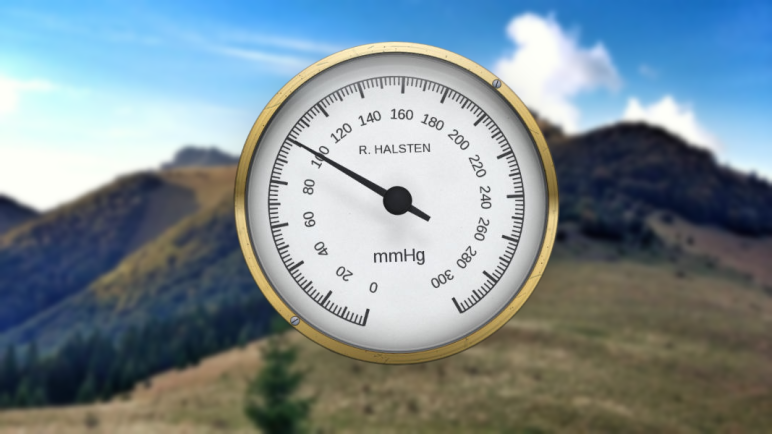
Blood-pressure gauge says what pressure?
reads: 100 mmHg
